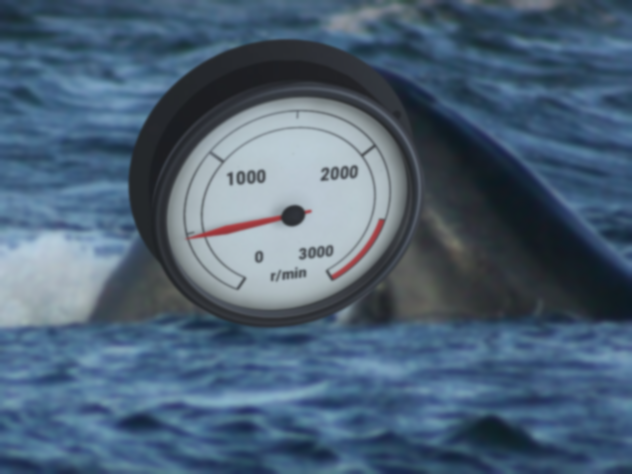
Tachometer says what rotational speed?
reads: 500 rpm
